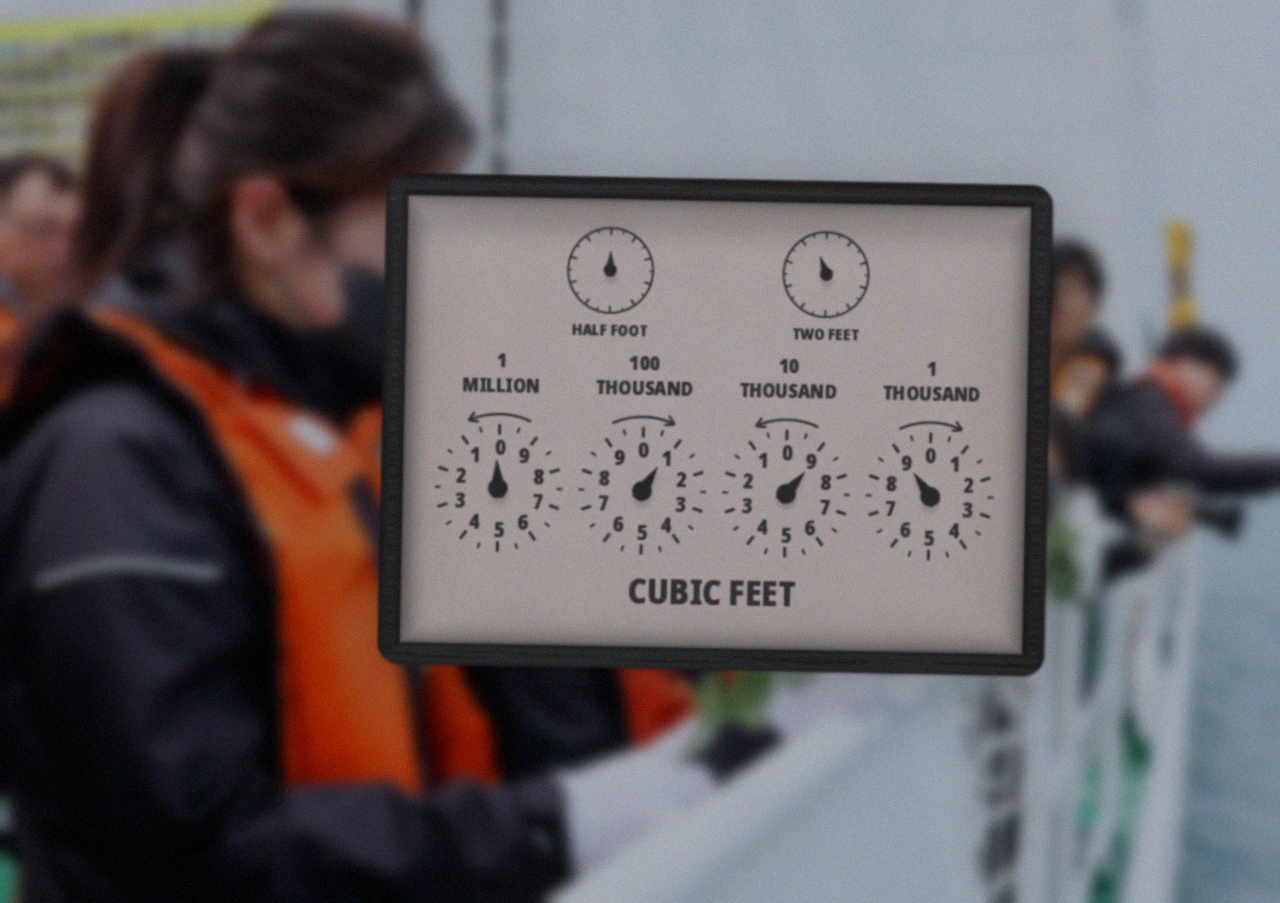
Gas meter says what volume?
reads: 8900 ft³
